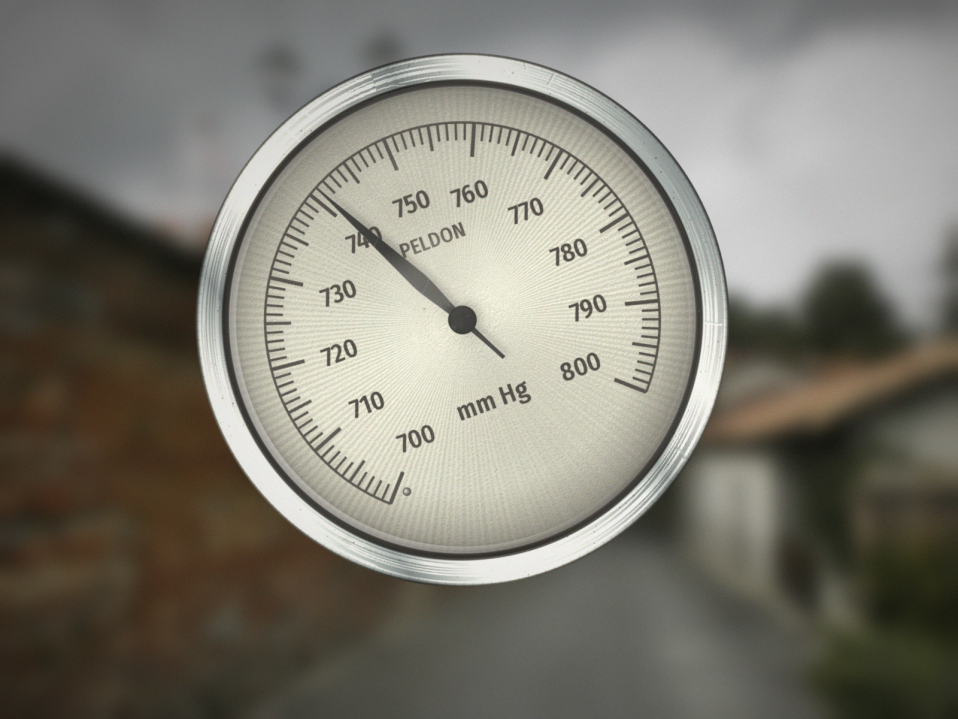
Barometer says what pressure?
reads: 741 mmHg
